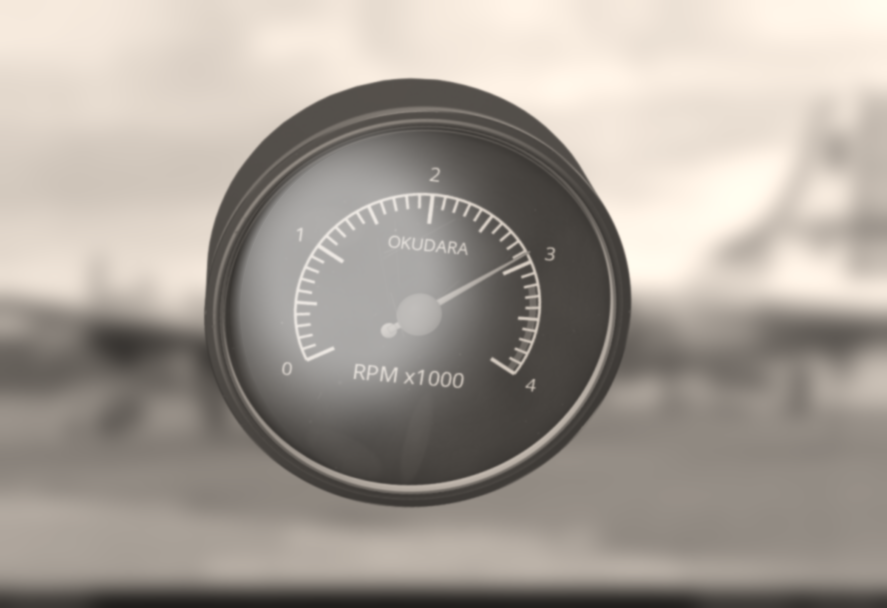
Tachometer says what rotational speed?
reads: 2900 rpm
